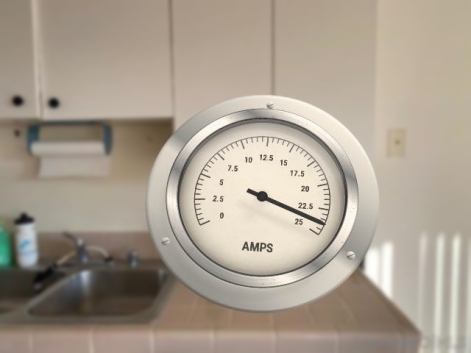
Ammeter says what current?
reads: 24 A
